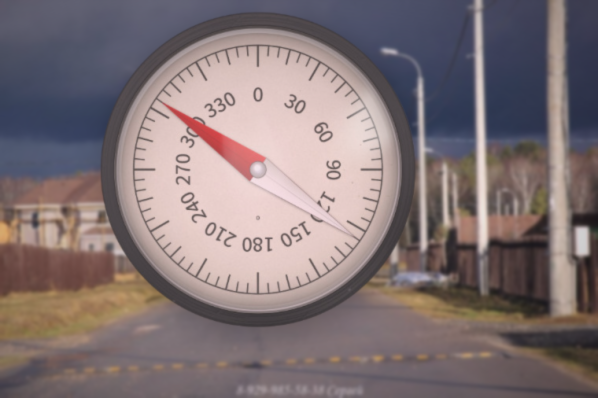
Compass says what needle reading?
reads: 305 °
